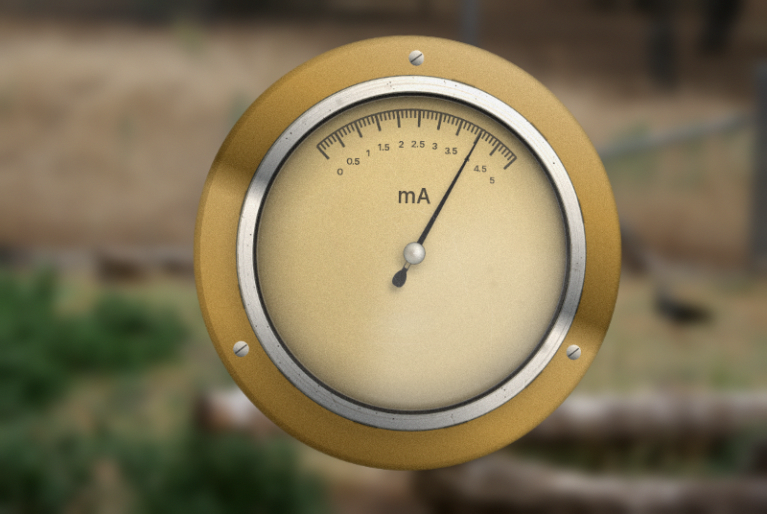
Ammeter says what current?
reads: 4 mA
